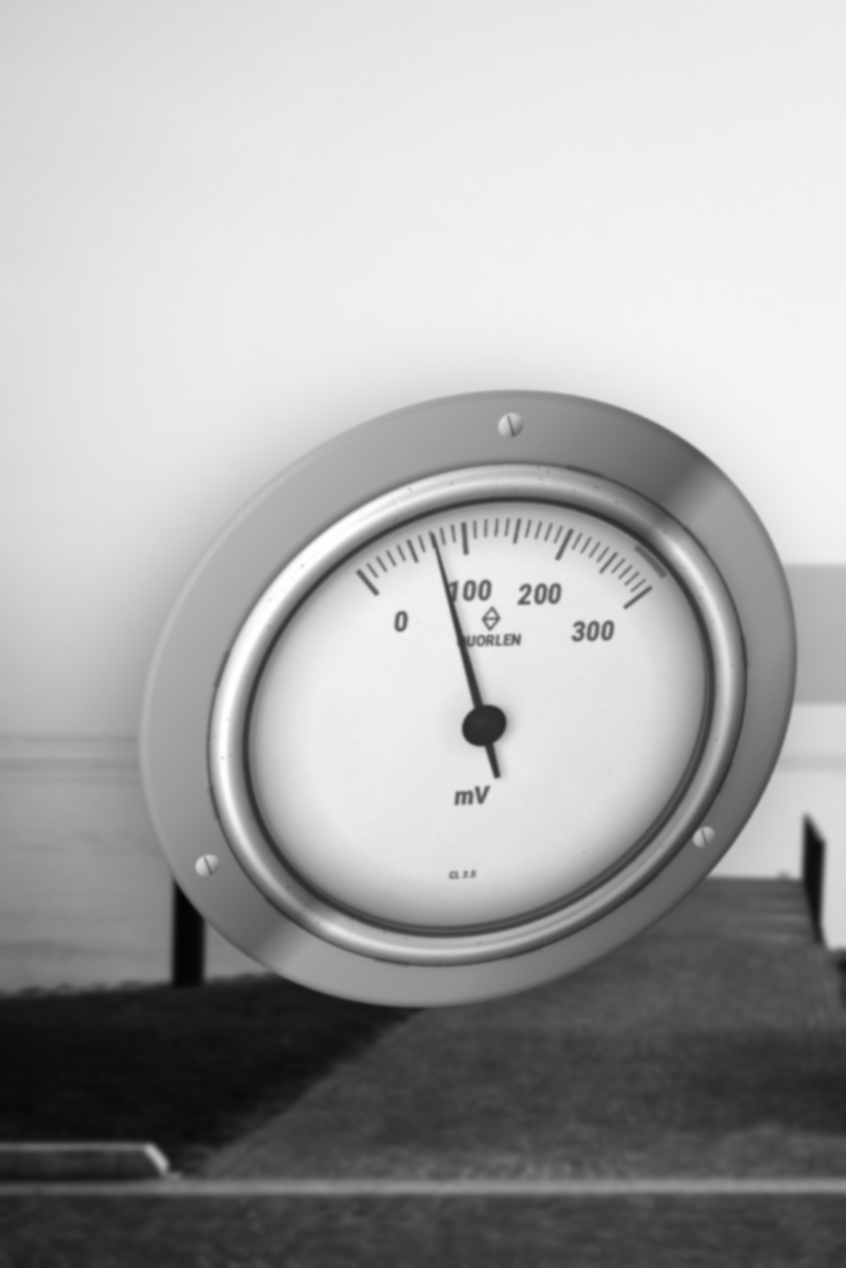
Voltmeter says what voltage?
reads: 70 mV
